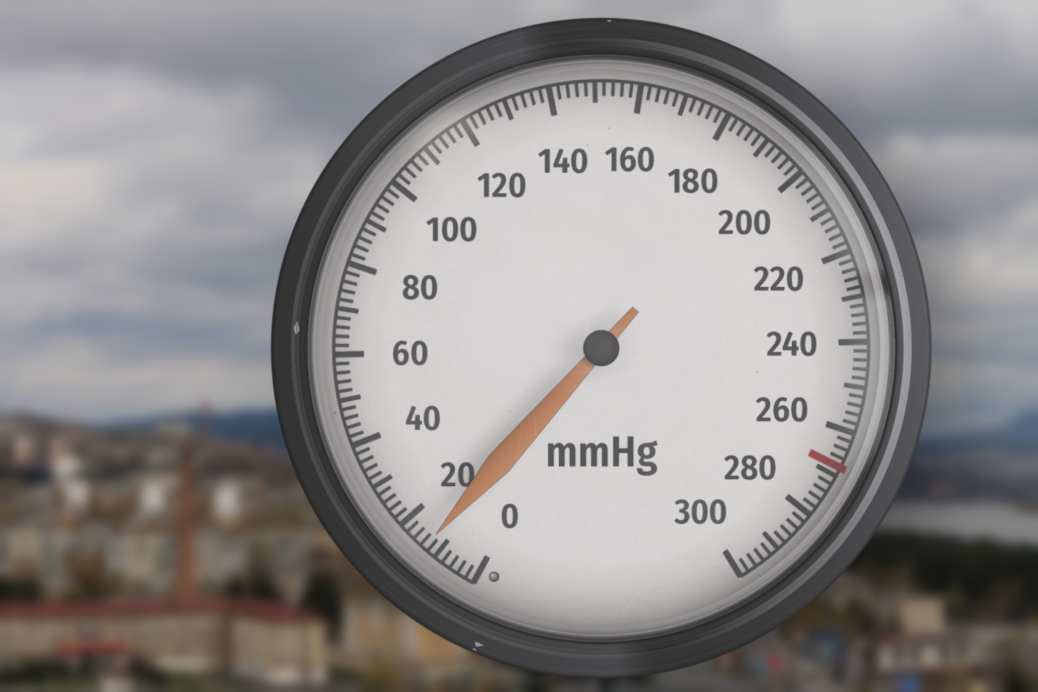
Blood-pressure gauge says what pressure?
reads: 13 mmHg
